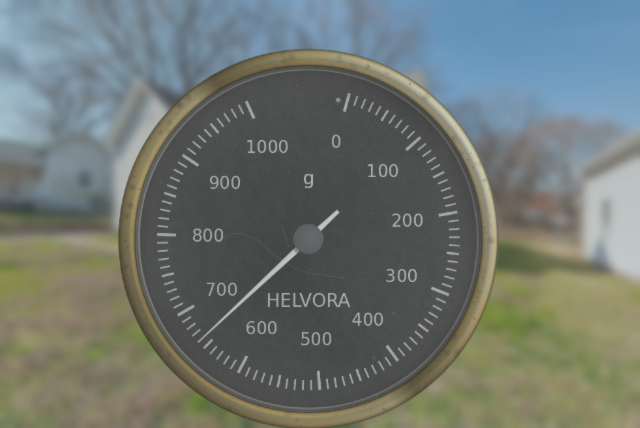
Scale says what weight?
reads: 660 g
